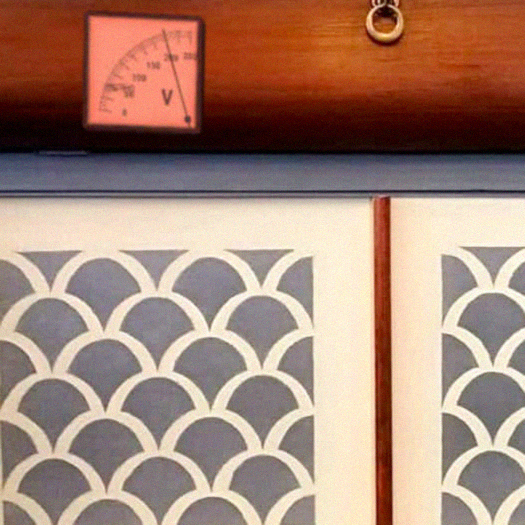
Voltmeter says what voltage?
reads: 200 V
